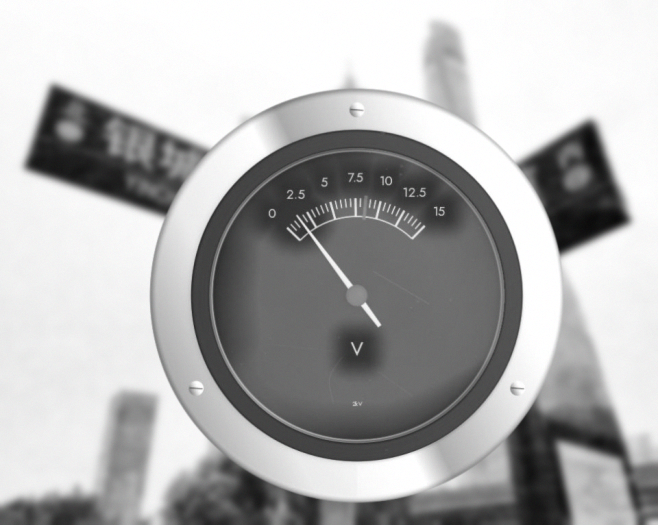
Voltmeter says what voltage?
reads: 1.5 V
